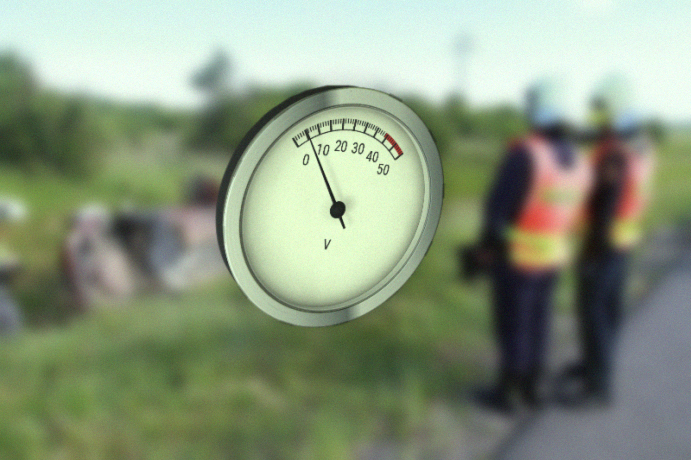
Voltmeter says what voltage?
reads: 5 V
